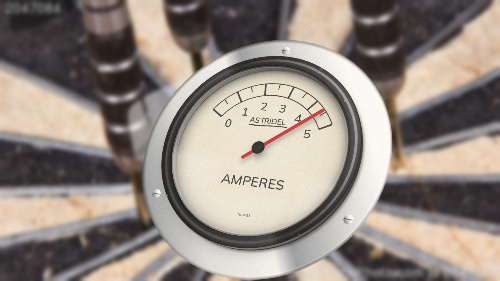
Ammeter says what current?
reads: 4.5 A
